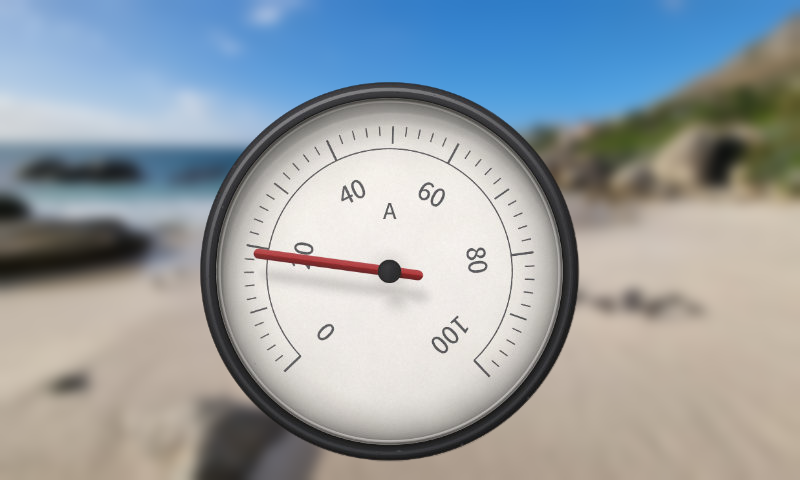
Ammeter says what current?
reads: 19 A
